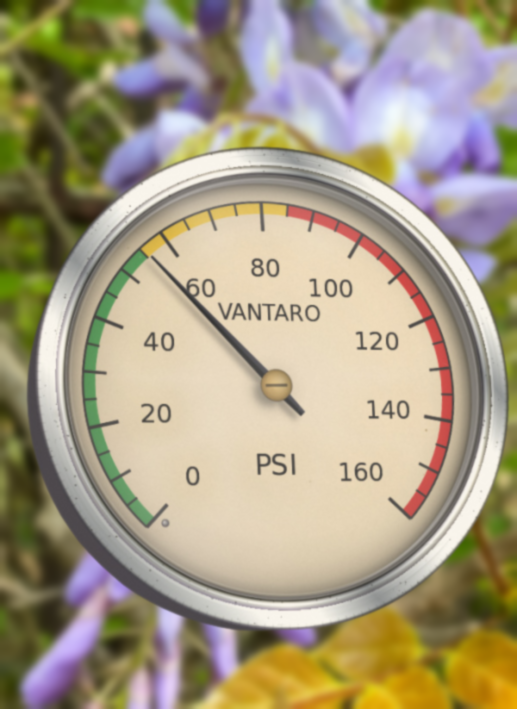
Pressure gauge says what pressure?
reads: 55 psi
